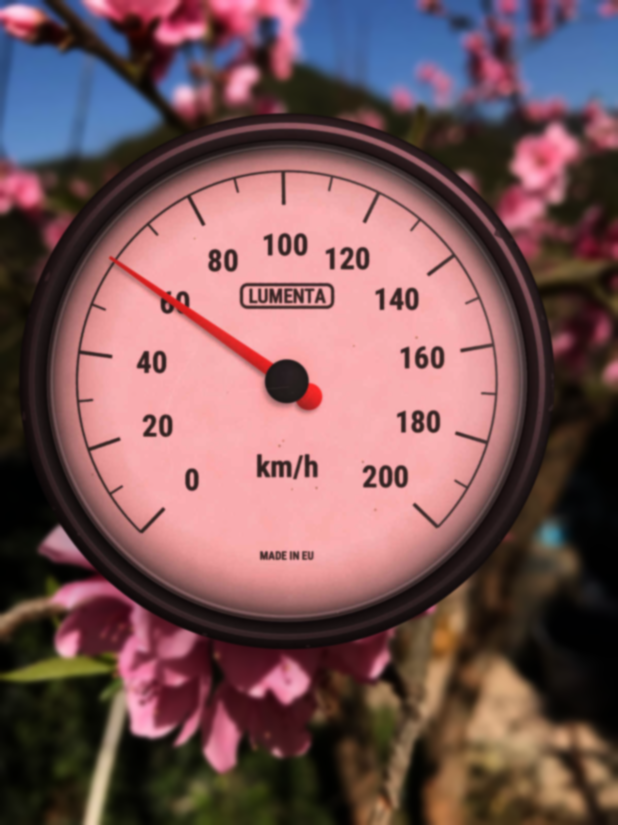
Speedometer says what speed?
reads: 60 km/h
